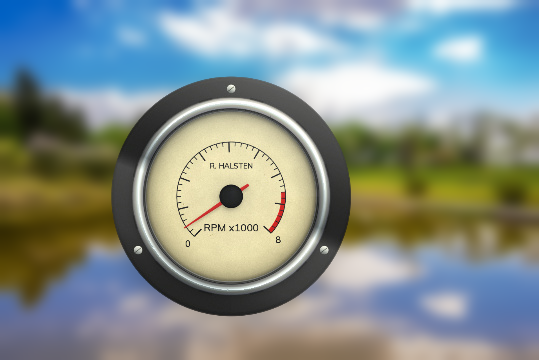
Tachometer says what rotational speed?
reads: 400 rpm
